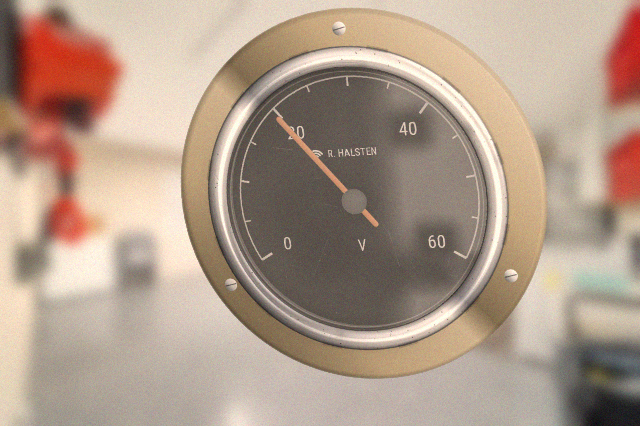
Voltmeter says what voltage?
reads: 20 V
